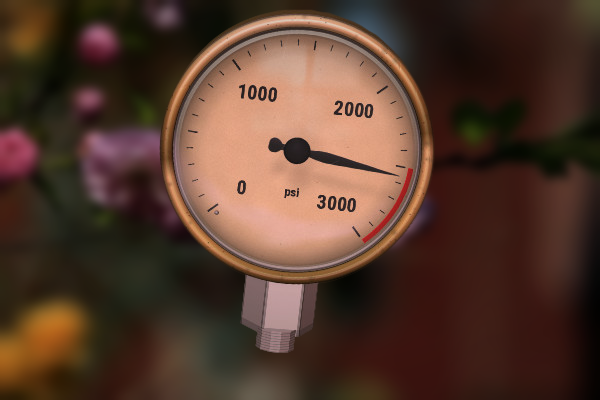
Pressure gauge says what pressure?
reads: 2550 psi
